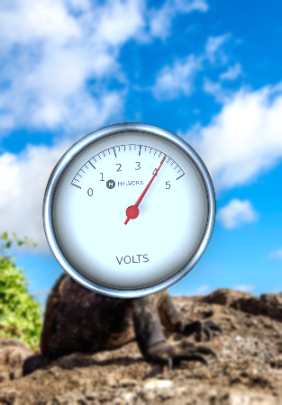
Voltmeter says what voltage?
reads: 4 V
